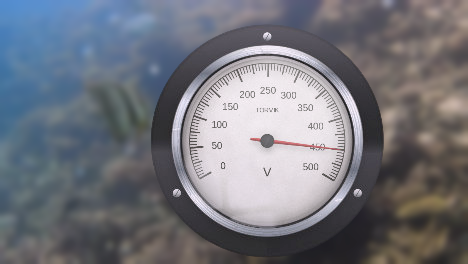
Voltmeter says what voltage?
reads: 450 V
